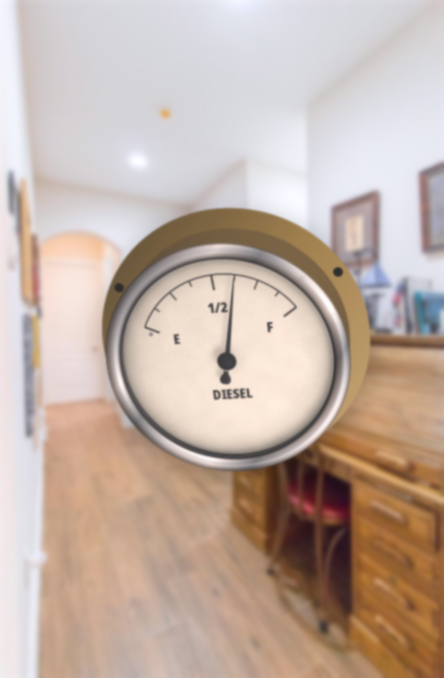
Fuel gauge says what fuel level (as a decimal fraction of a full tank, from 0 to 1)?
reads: 0.625
